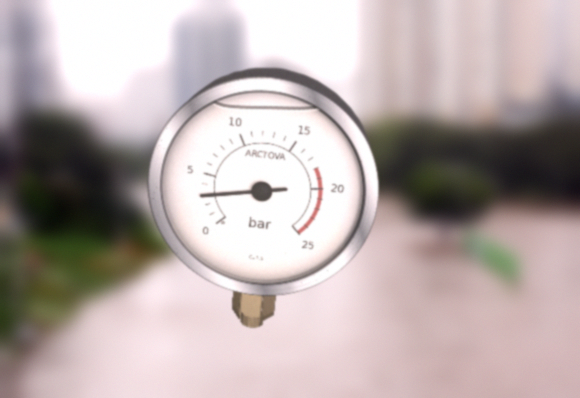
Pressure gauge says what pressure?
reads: 3 bar
